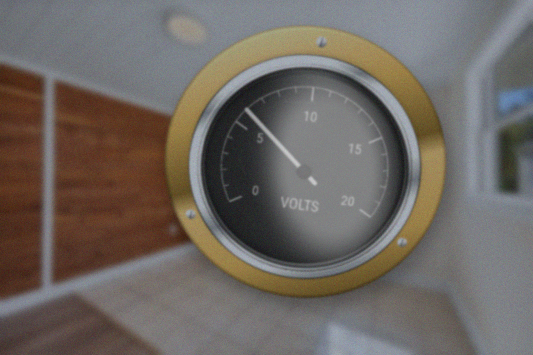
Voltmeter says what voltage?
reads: 6 V
